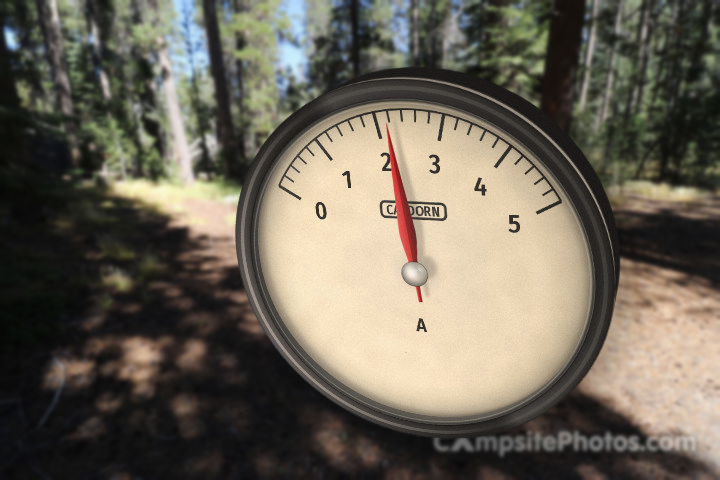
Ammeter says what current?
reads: 2.2 A
